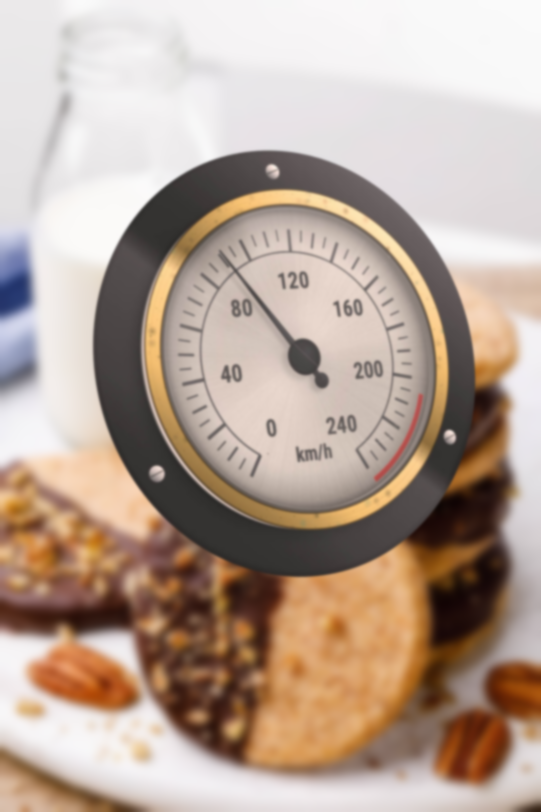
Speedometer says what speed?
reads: 90 km/h
